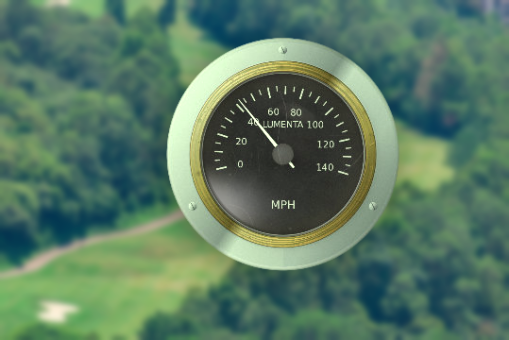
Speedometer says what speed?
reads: 42.5 mph
